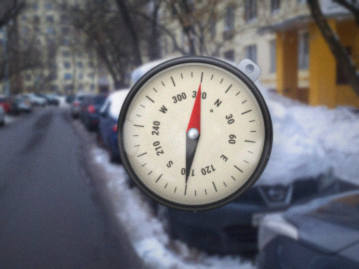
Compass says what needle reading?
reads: 330 °
